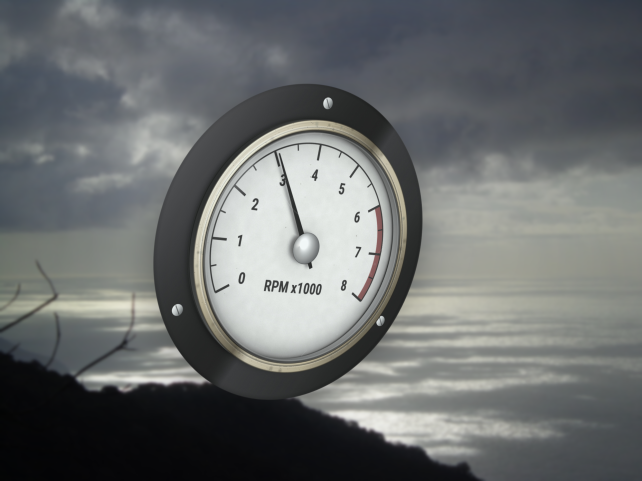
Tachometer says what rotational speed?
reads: 3000 rpm
